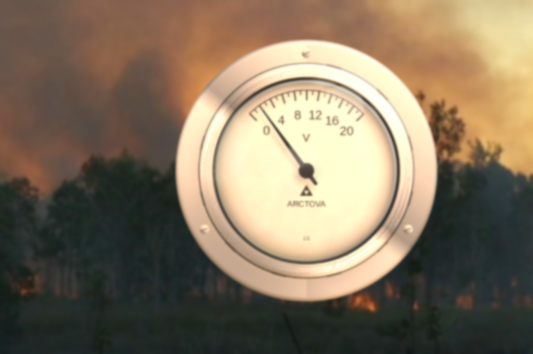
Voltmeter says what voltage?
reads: 2 V
